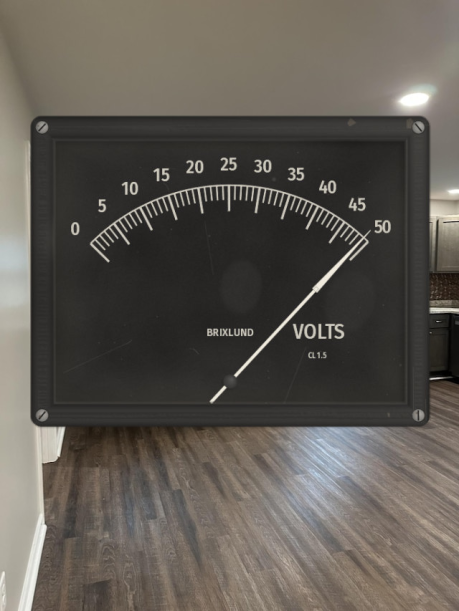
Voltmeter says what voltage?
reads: 49 V
